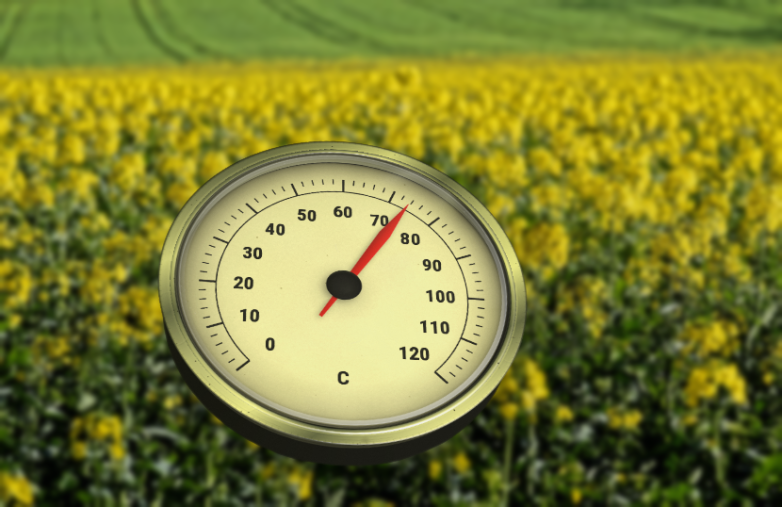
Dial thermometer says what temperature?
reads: 74 °C
